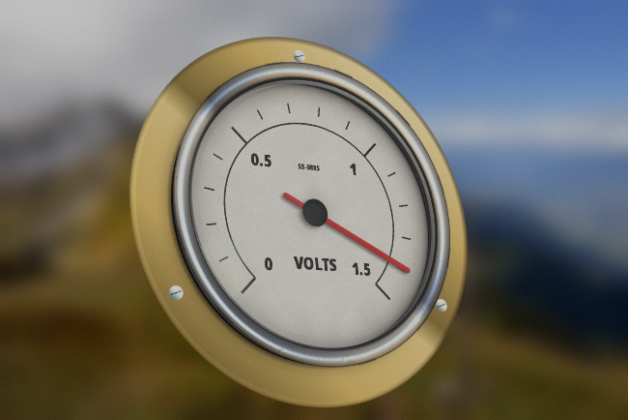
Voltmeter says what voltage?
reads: 1.4 V
